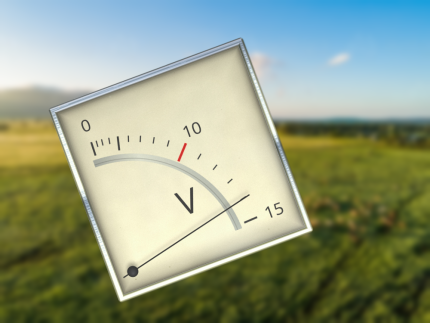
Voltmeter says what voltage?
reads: 14 V
